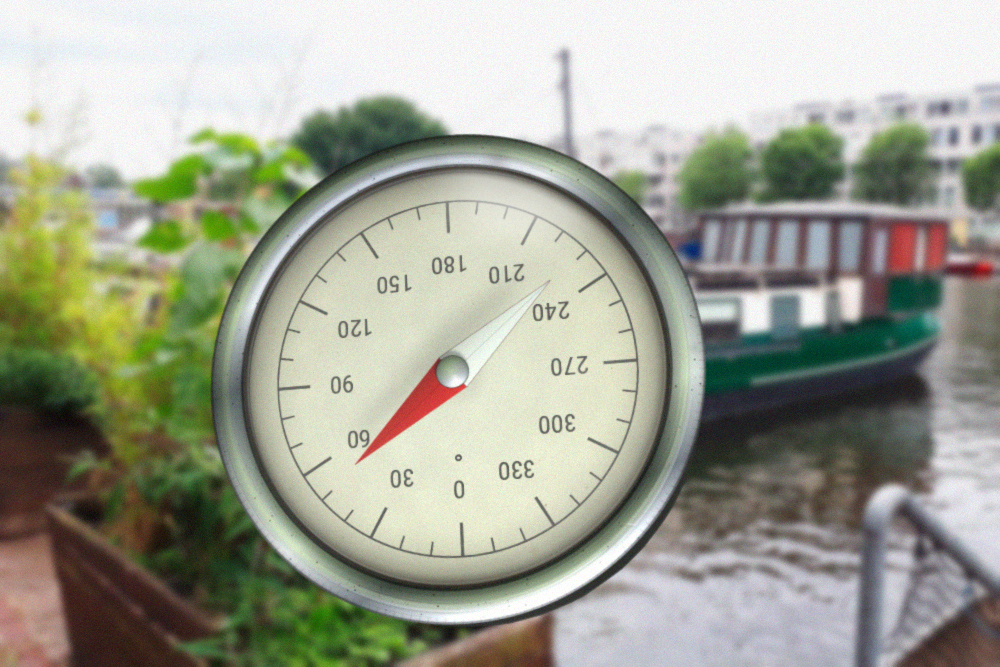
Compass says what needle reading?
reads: 50 °
